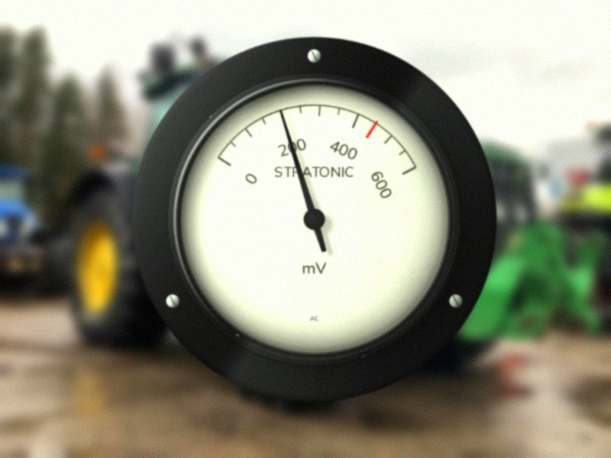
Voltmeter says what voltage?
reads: 200 mV
